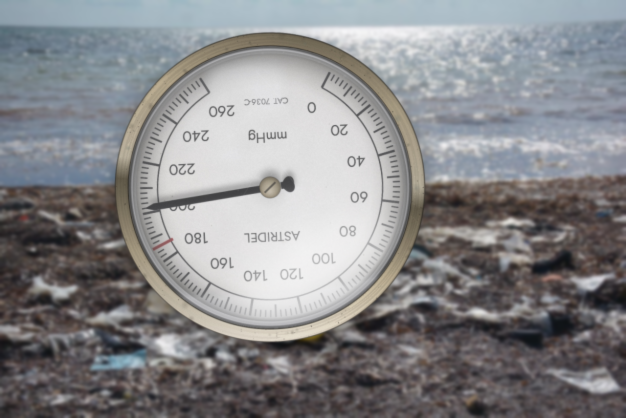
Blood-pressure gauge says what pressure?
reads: 202 mmHg
